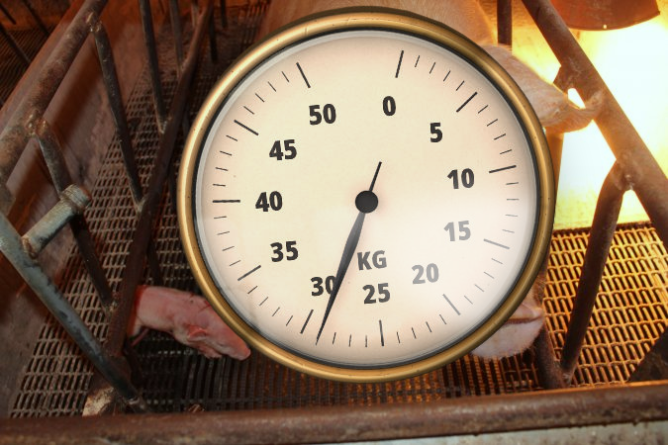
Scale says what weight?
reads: 29 kg
